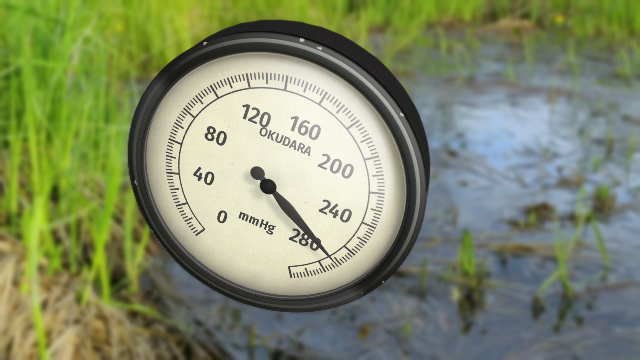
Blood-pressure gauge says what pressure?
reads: 270 mmHg
